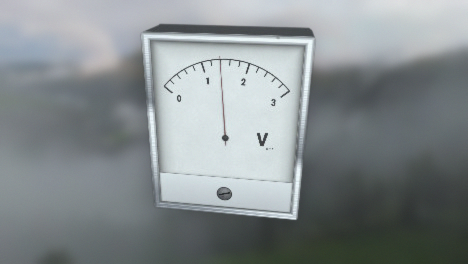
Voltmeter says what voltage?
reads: 1.4 V
